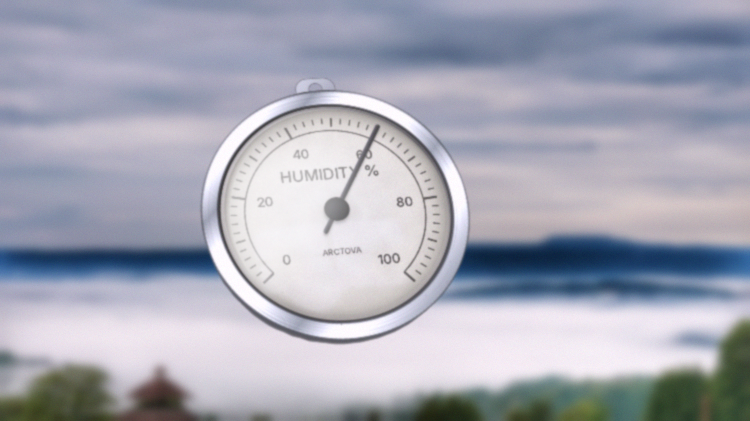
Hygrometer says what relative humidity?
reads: 60 %
